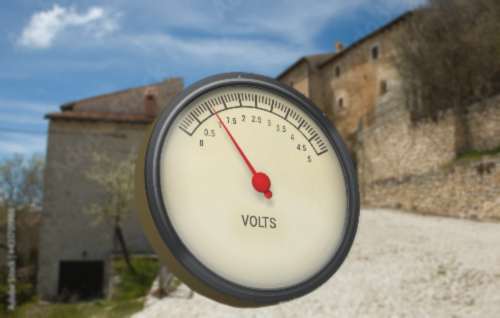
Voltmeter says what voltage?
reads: 1 V
